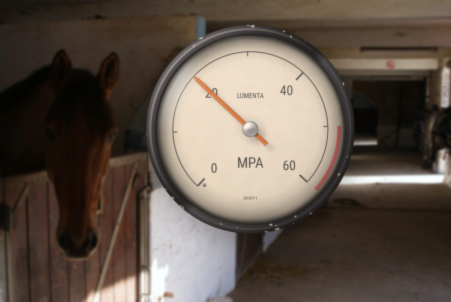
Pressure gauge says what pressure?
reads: 20 MPa
